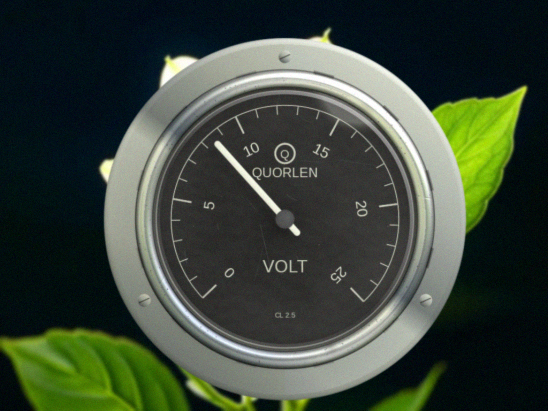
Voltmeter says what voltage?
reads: 8.5 V
